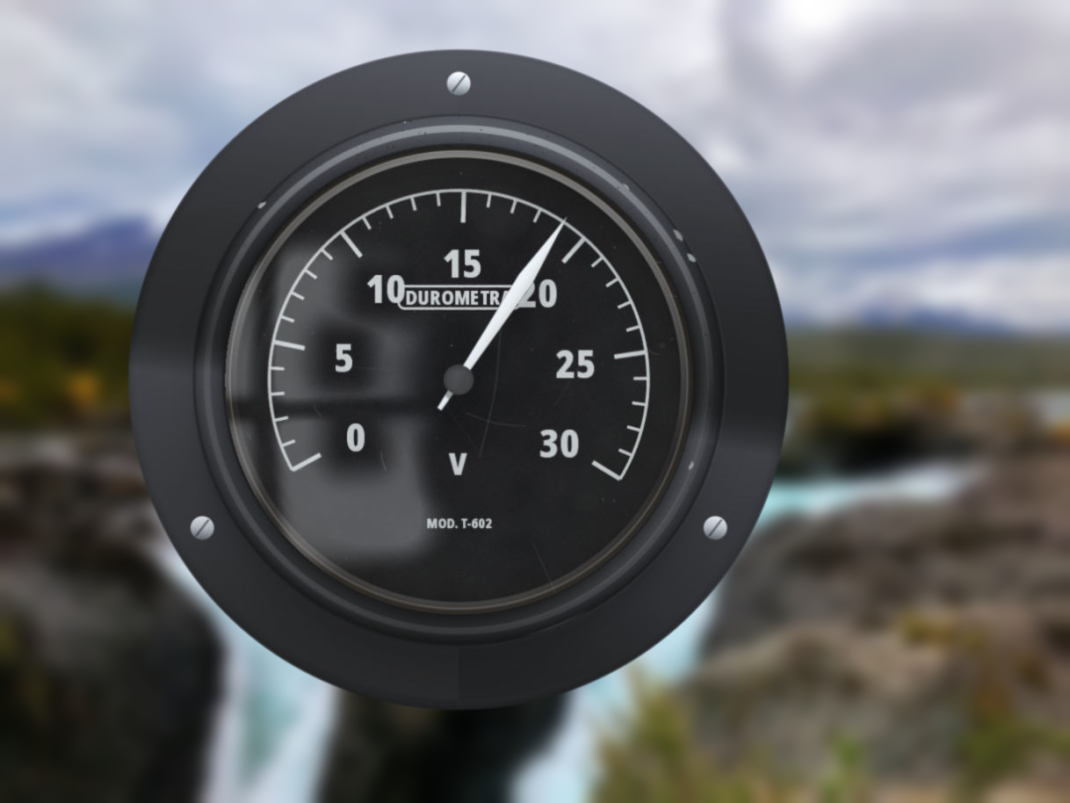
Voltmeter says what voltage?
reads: 19 V
